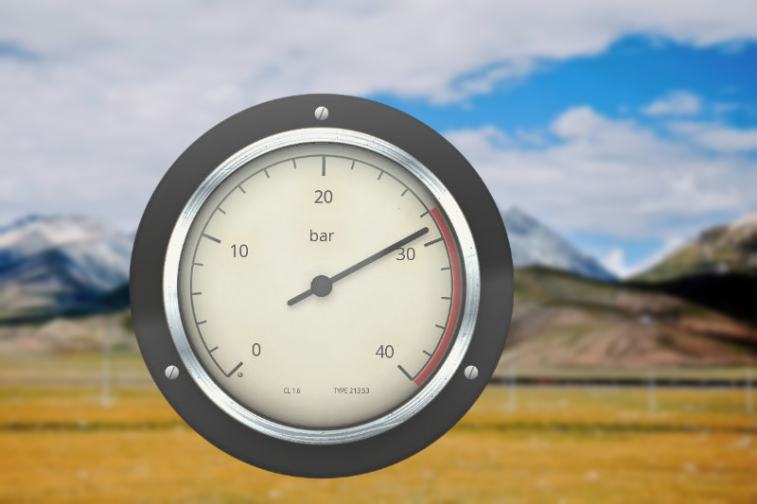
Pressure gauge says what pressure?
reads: 29 bar
